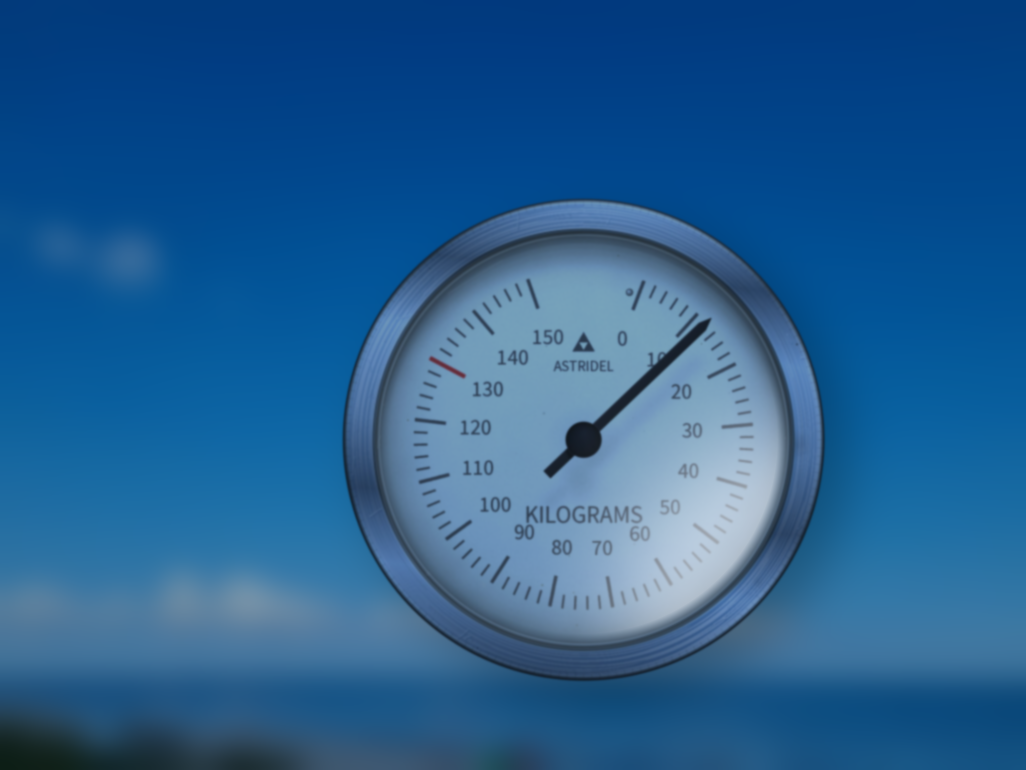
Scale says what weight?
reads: 12 kg
